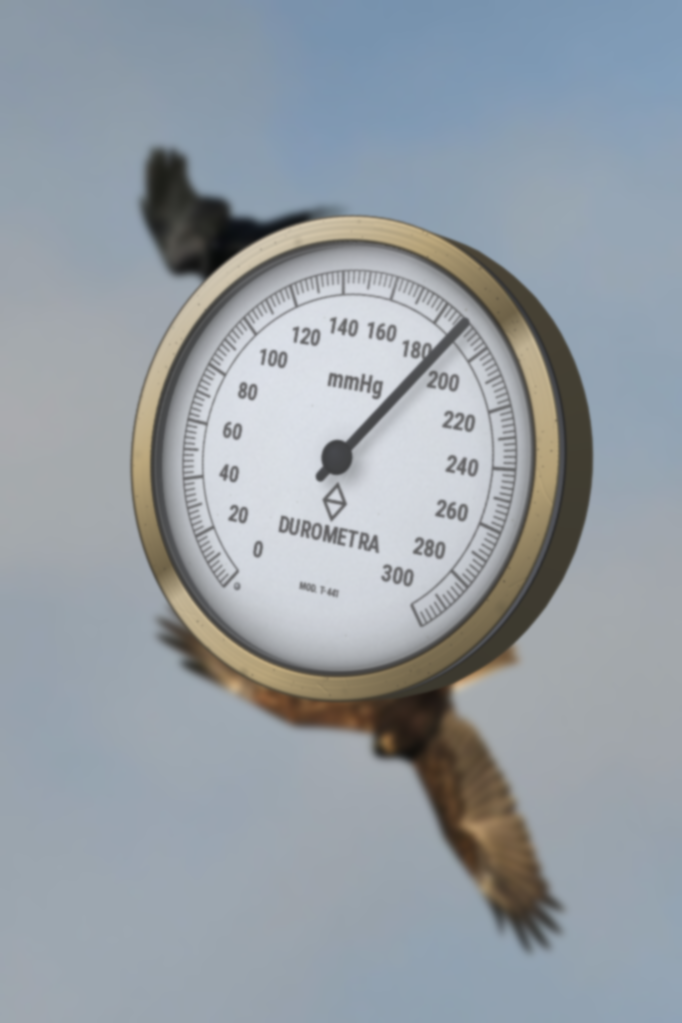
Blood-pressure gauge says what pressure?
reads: 190 mmHg
